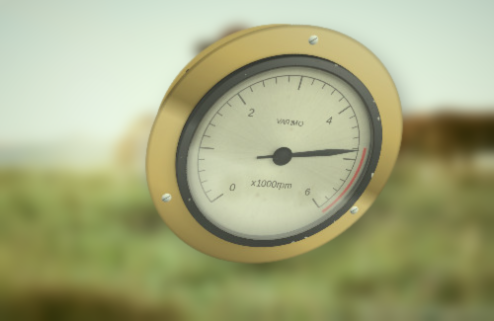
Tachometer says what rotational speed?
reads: 4800 rpm
